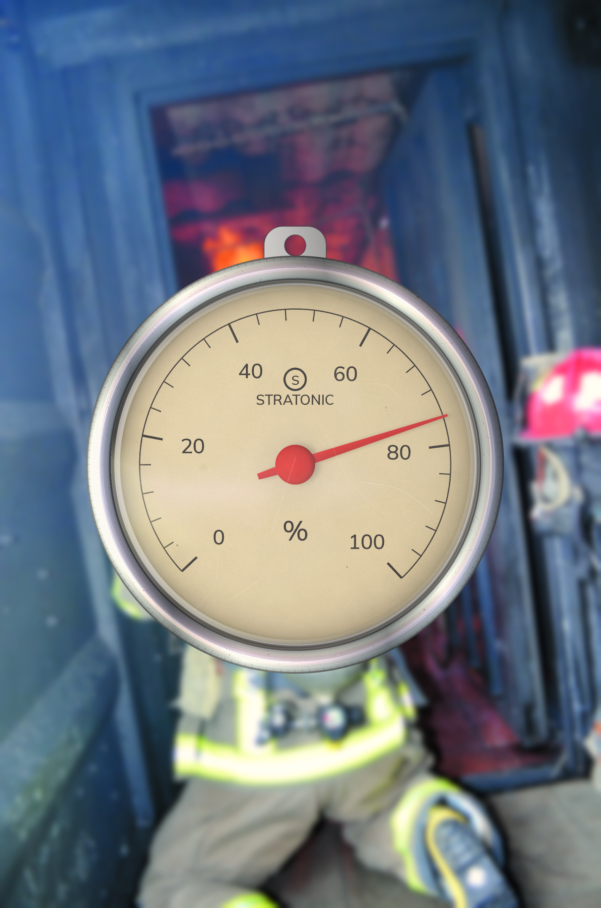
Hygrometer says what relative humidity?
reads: 76 %
